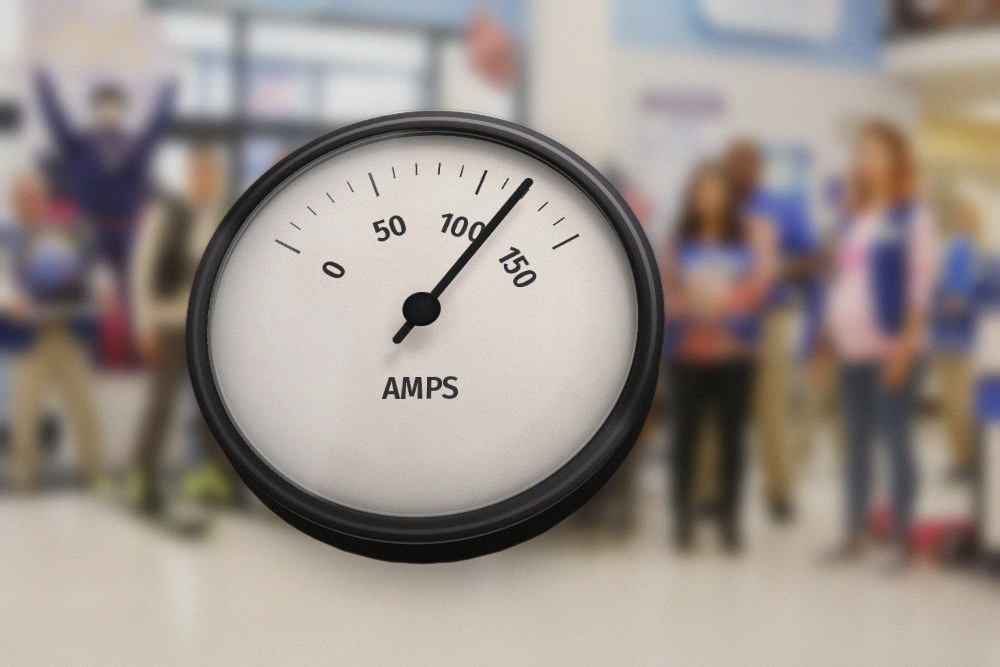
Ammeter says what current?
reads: 120 A
